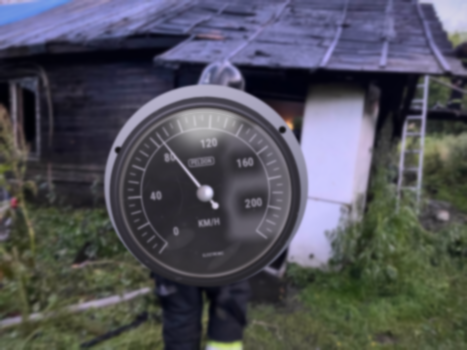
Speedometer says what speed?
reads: 85 km/h
